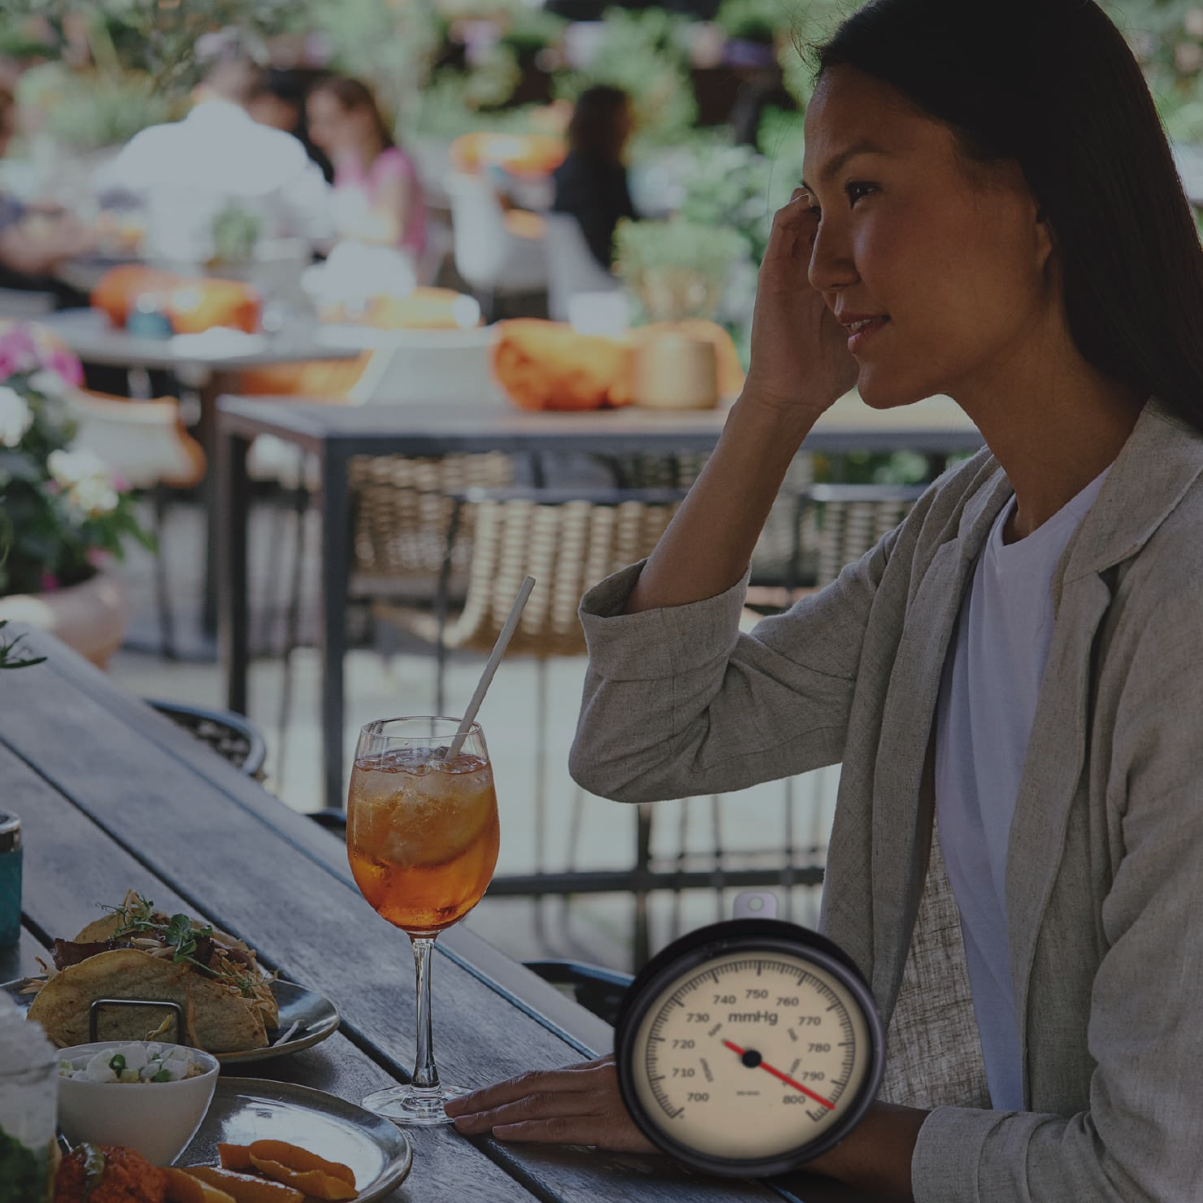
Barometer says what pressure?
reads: 795 mmHg
